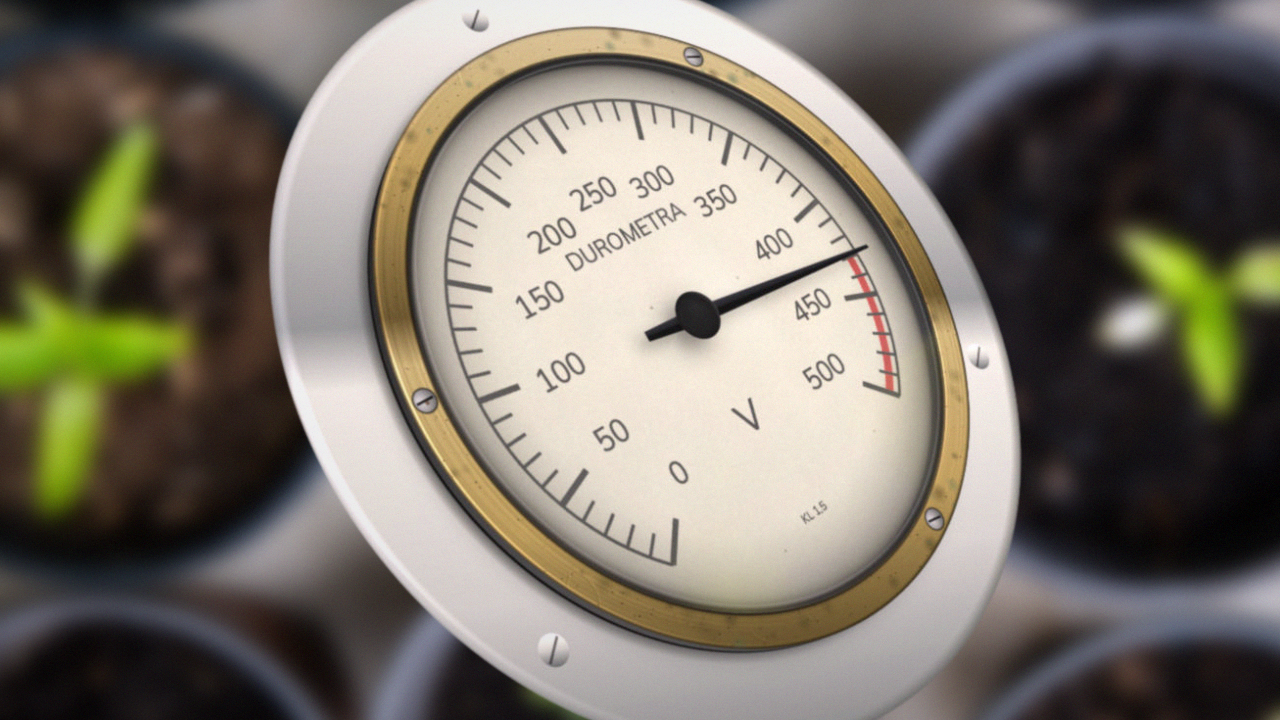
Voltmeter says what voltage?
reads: 430 V
